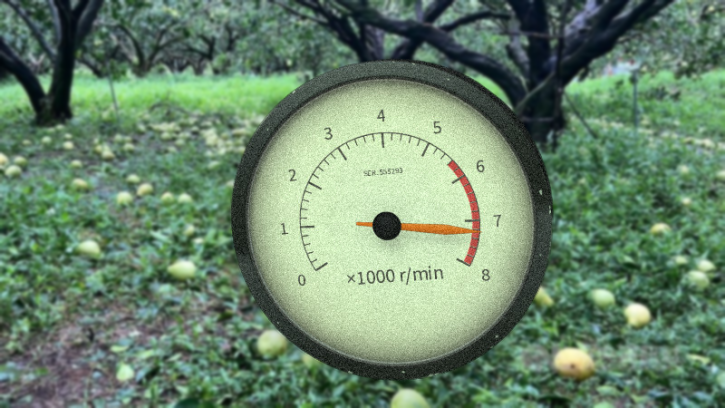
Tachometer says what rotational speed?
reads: 7200 rpm
